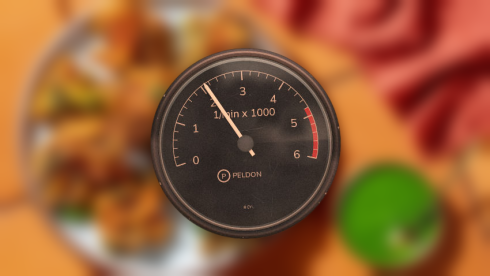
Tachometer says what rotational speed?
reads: 2100 rpm
